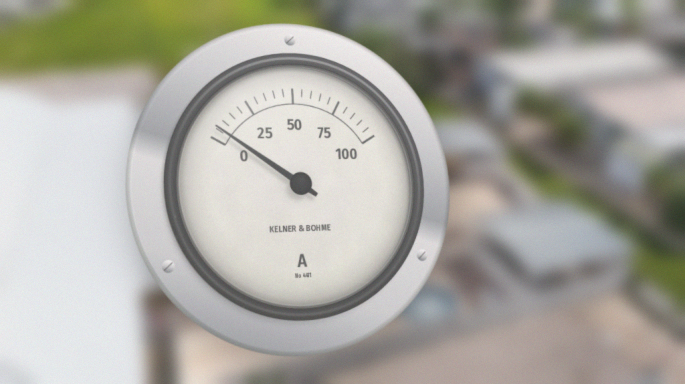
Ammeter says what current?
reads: 5 A
